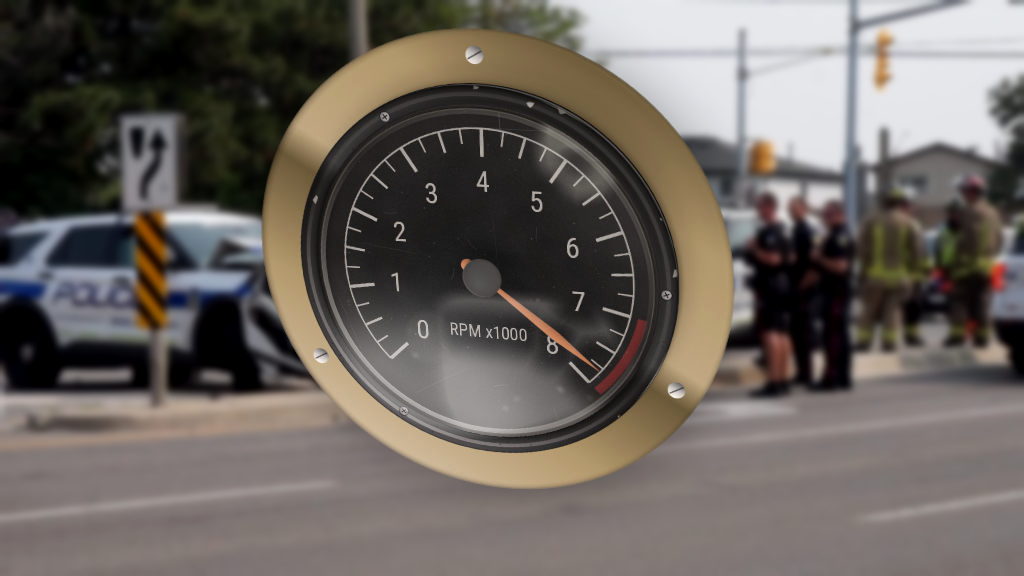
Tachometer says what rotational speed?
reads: 7750 rpm
